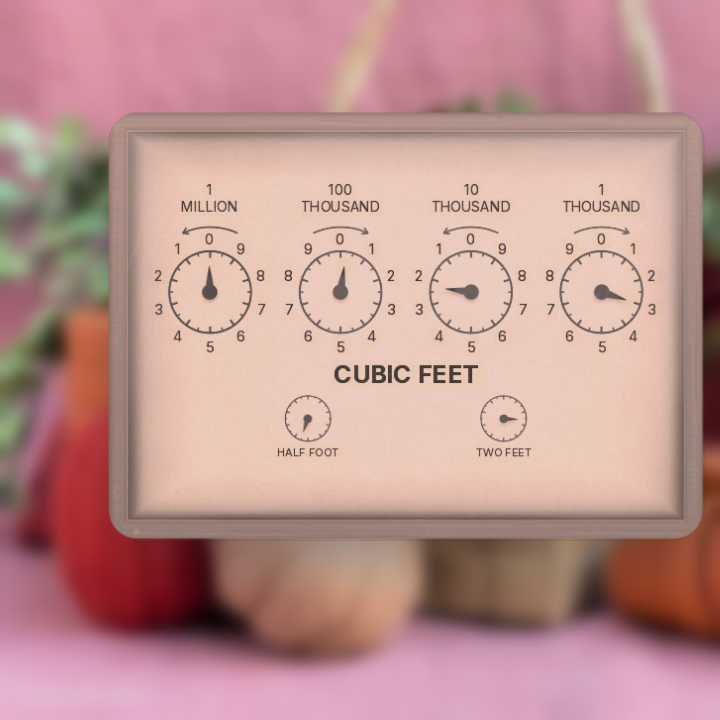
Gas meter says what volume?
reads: 2300 ft³
